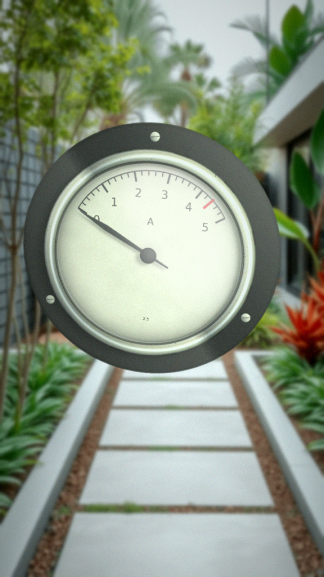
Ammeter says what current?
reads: 0 A
